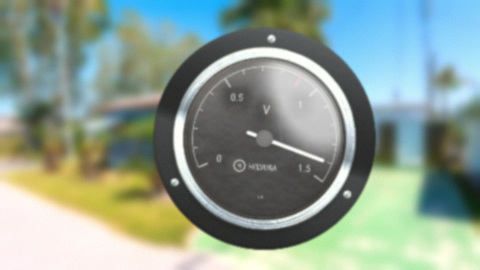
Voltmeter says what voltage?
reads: 1.4 V
